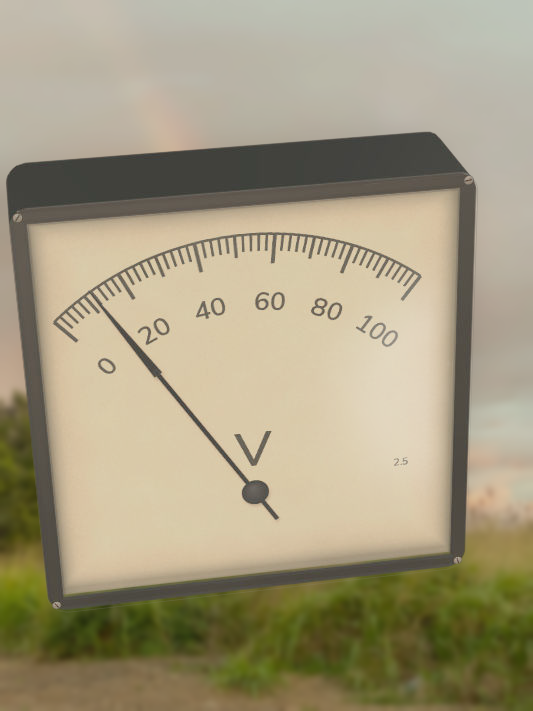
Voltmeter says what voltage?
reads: 12 V
